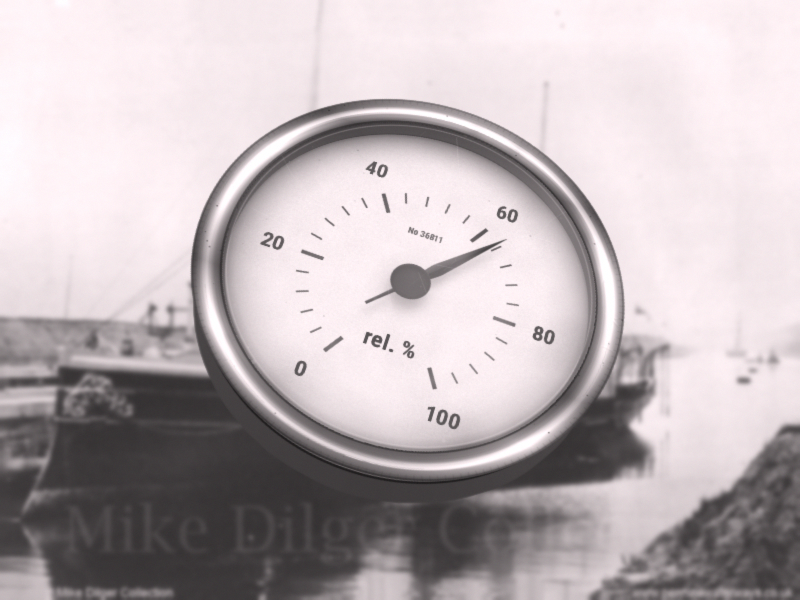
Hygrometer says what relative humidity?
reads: 64 %
